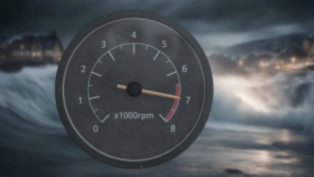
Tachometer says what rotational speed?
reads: 7000 rpm
